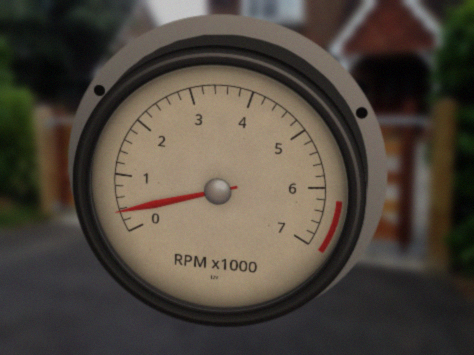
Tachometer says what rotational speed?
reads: 400 rpm
